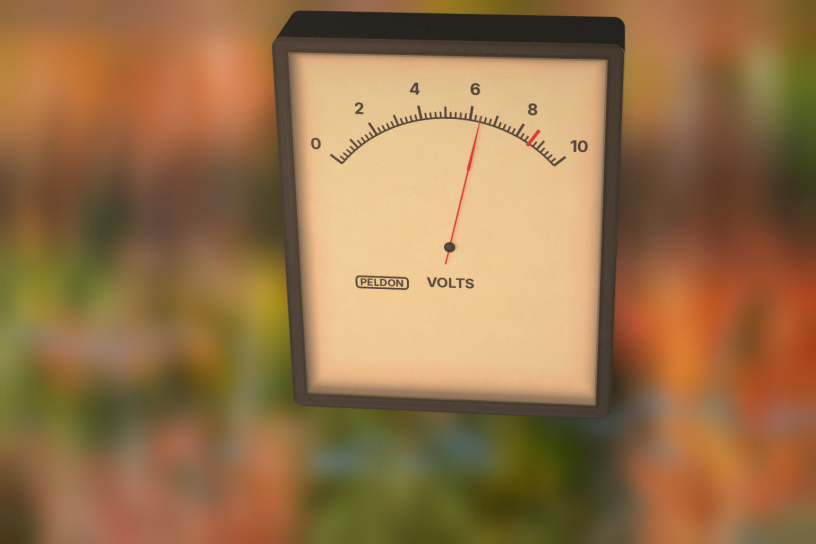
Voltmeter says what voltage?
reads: 6.4 V
